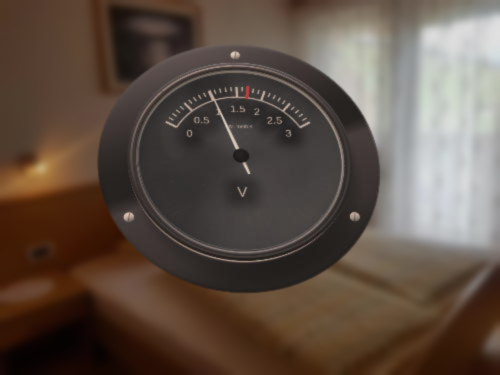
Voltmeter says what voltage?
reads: 1 V
